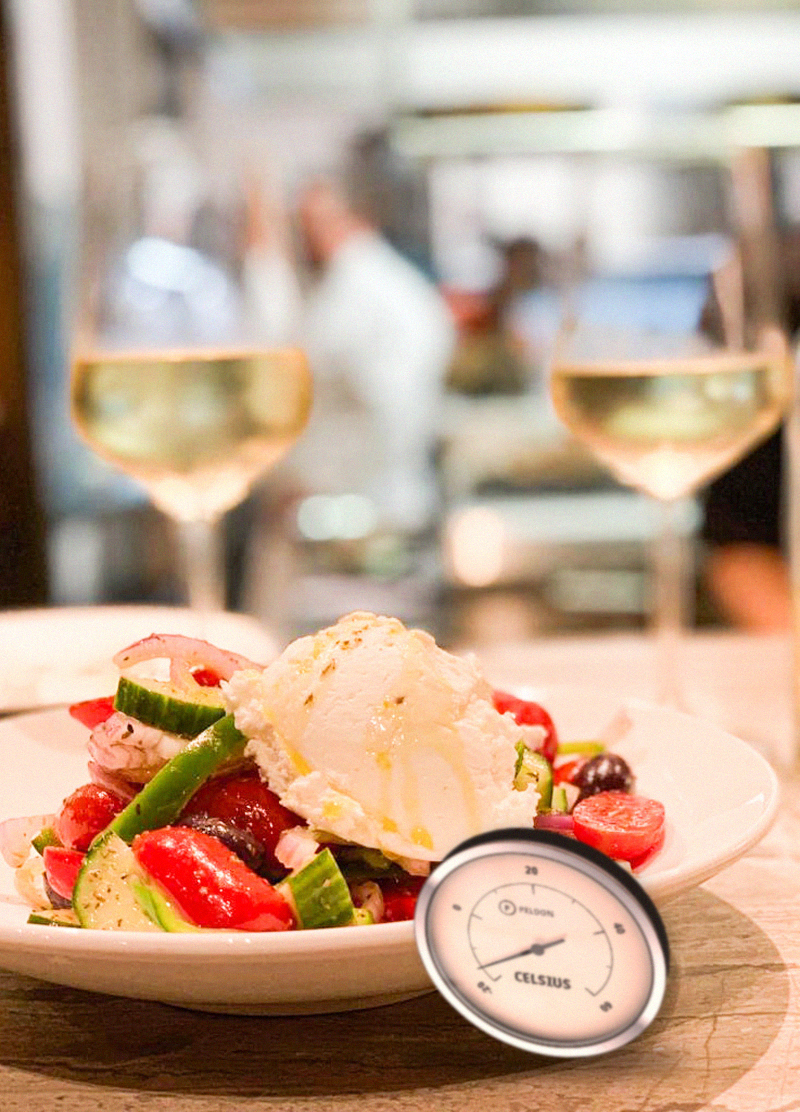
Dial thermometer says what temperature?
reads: -15 °C
